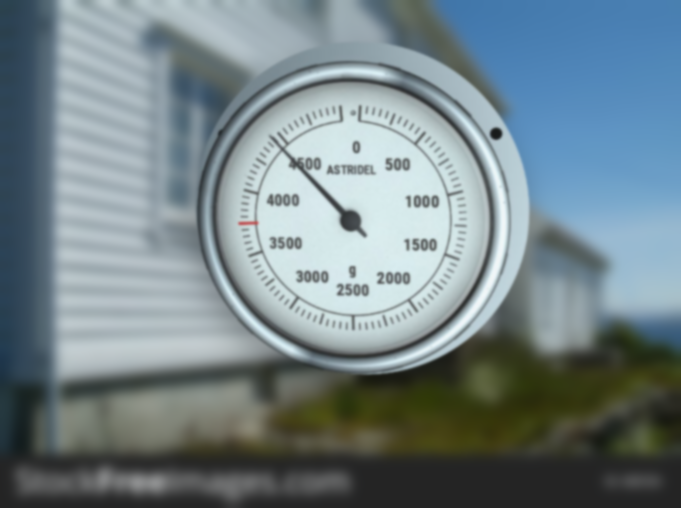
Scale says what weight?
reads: 4450 g
